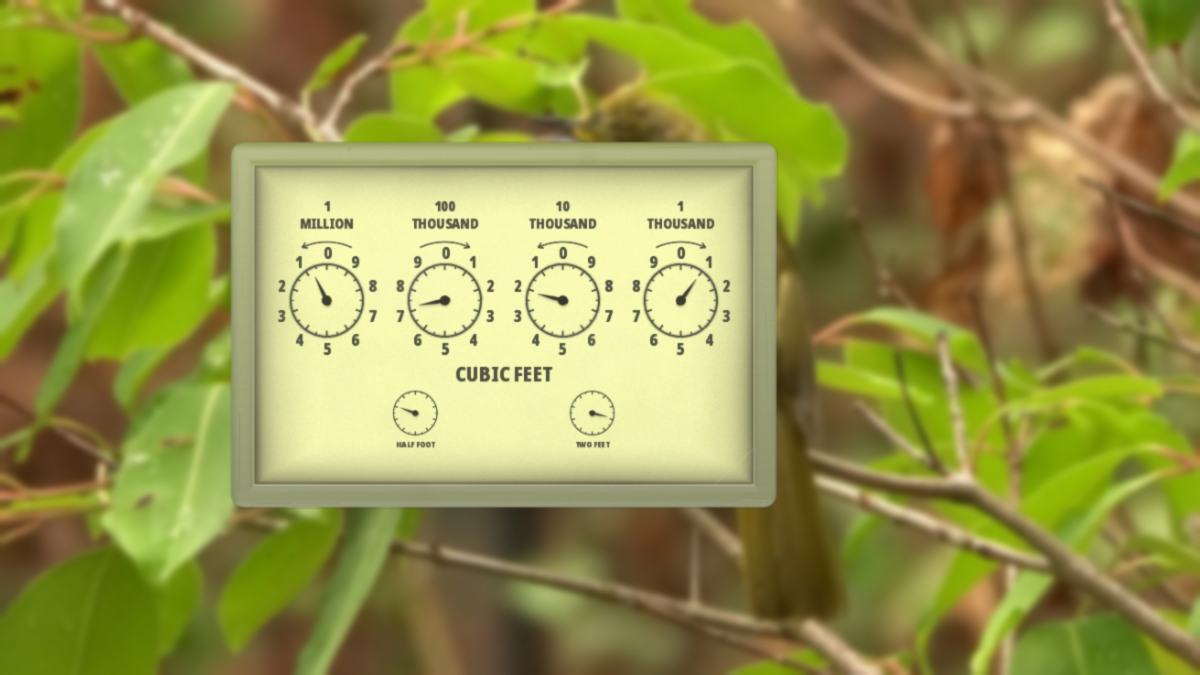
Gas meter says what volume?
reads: 72100 ft³
